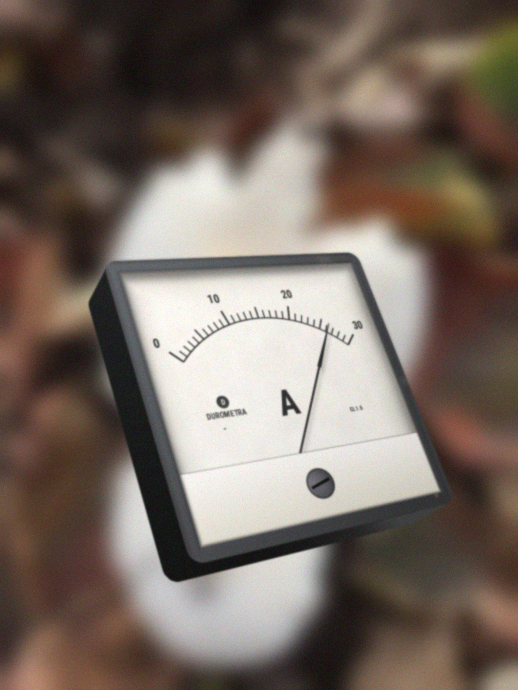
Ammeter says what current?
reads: 26 A
